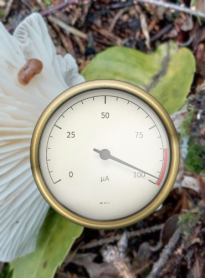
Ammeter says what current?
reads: 97.5 µA
